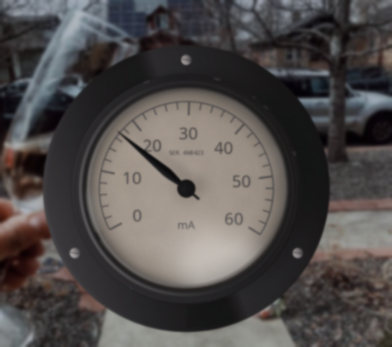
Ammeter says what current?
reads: 17 mA
